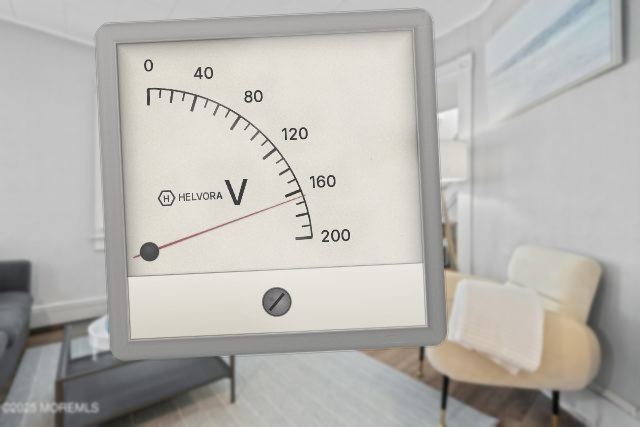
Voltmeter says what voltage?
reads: 165 V
